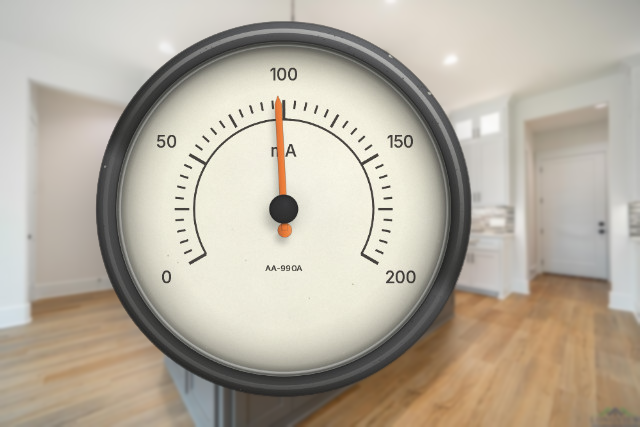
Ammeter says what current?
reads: 97.5 mA
